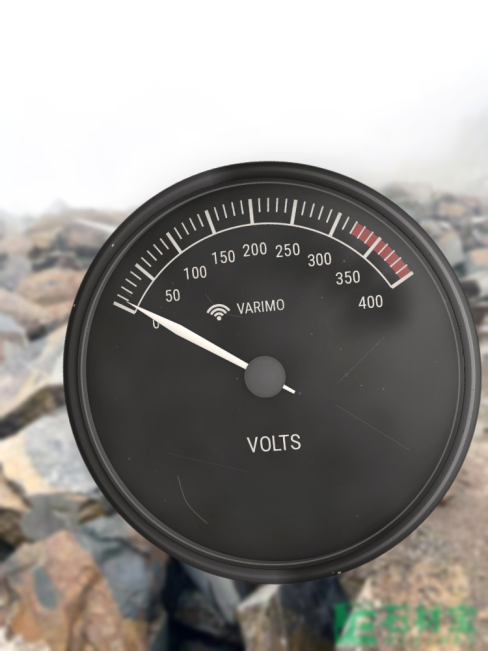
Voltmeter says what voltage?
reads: 10 V
